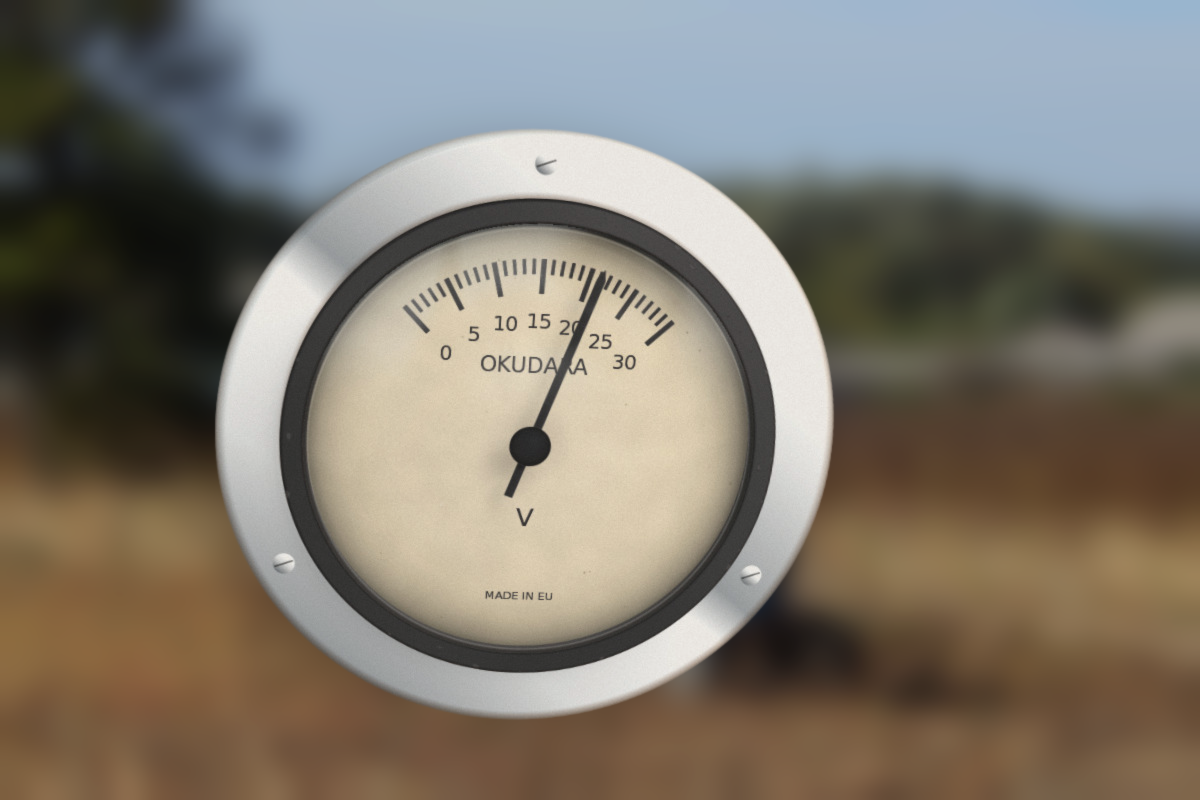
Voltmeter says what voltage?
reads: 21 V
